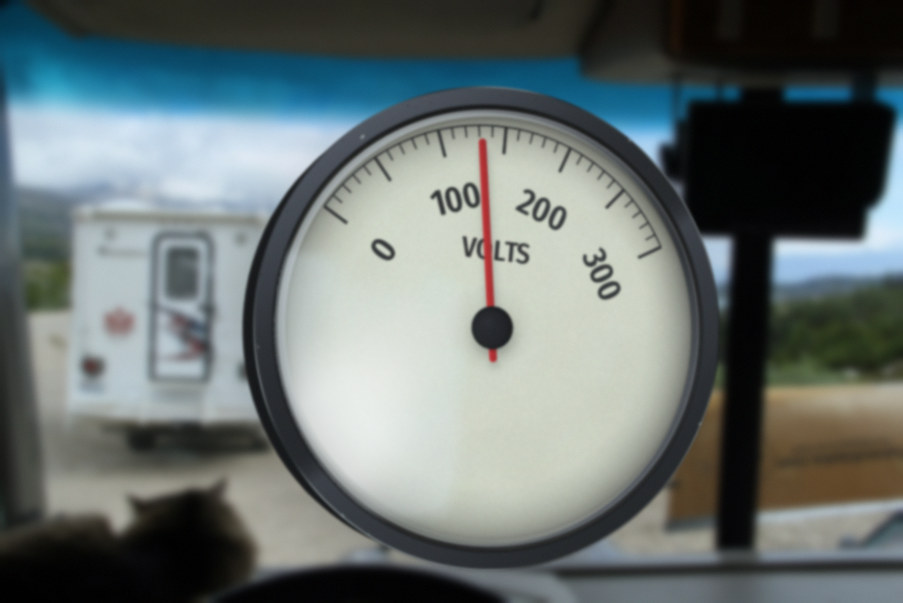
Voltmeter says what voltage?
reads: 130 V
